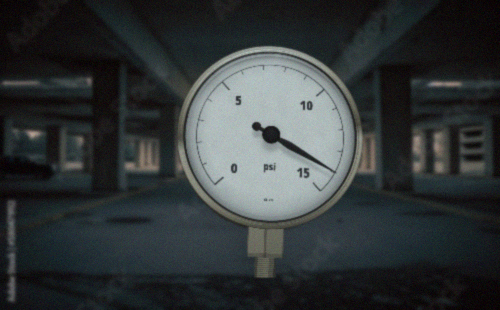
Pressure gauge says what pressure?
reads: 14 psi
